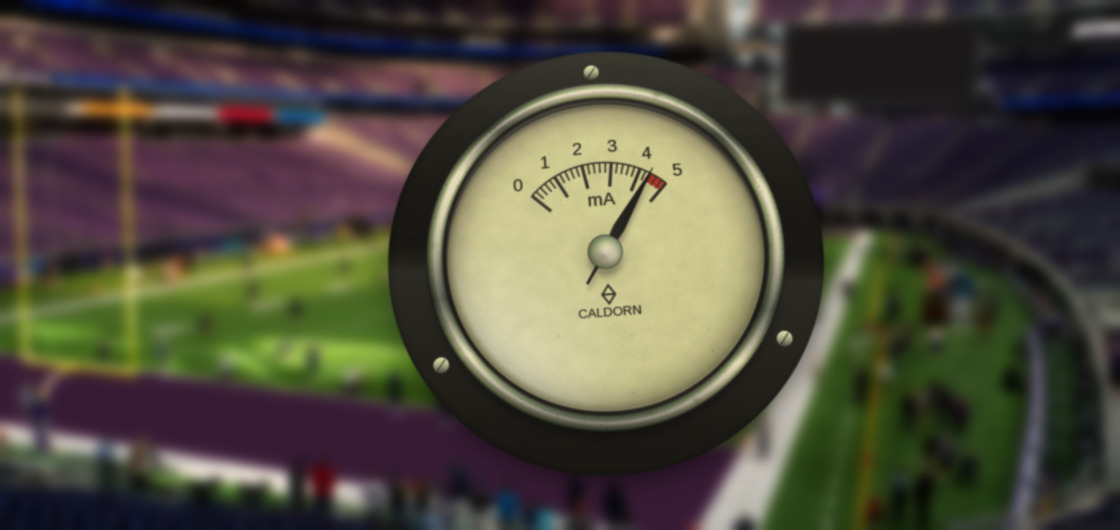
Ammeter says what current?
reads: 4.4 mA
